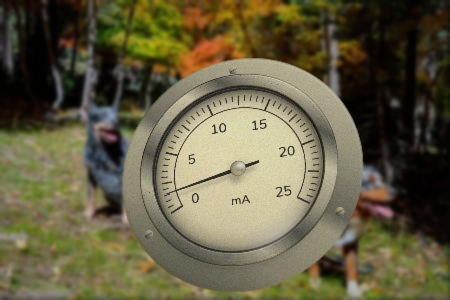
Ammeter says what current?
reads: 1.5 mA
